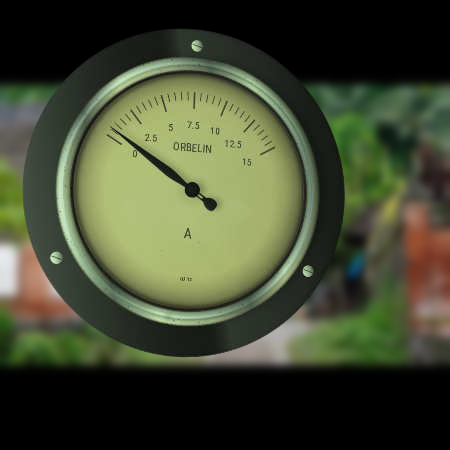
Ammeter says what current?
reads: 0.5 A
